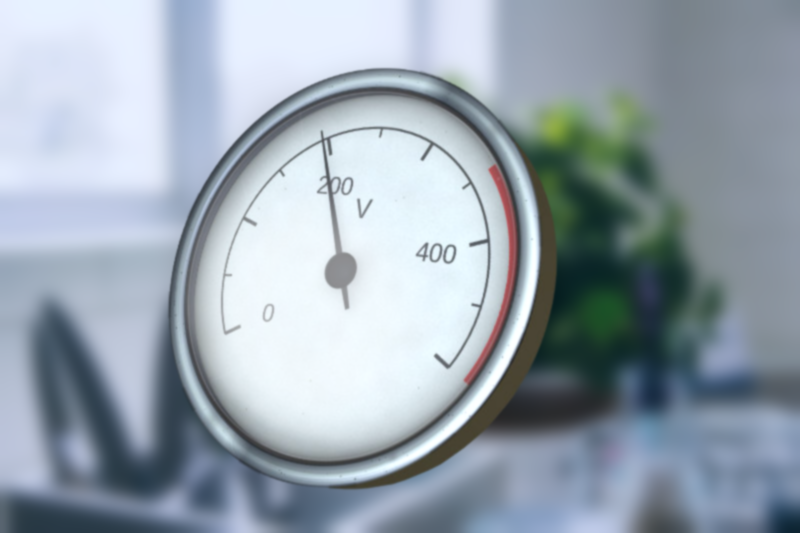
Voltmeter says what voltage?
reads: 200 V
